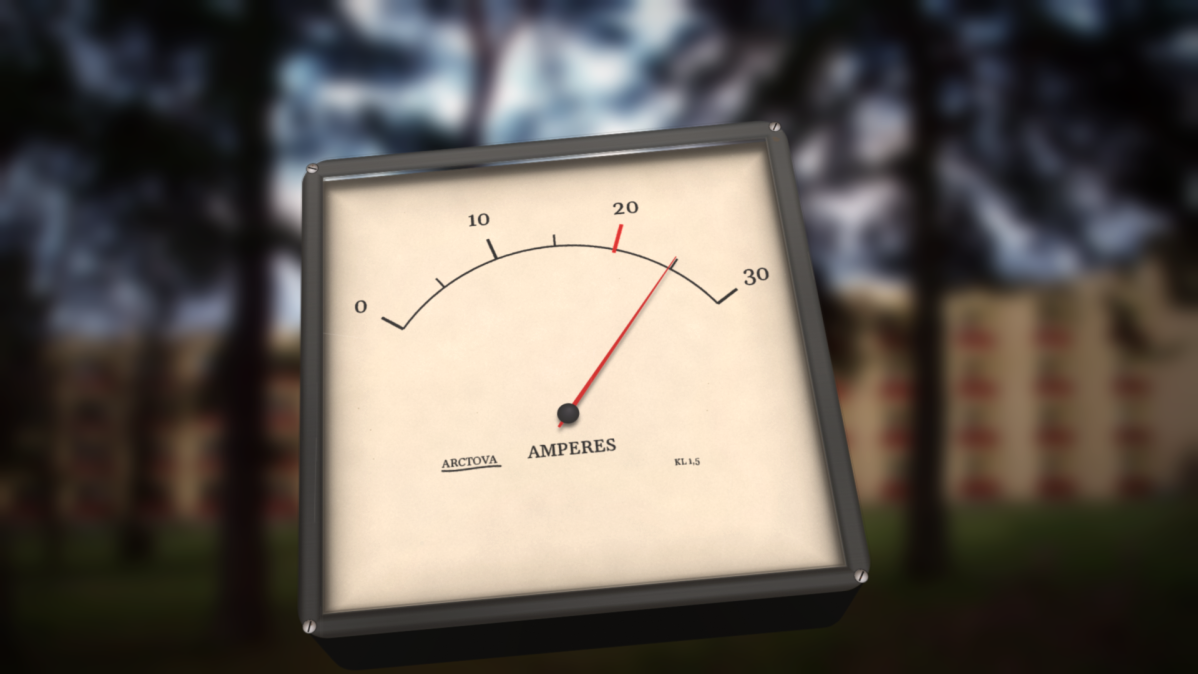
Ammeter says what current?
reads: 25 A
